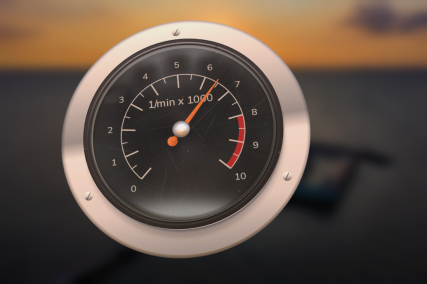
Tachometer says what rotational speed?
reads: 6500 rpm
